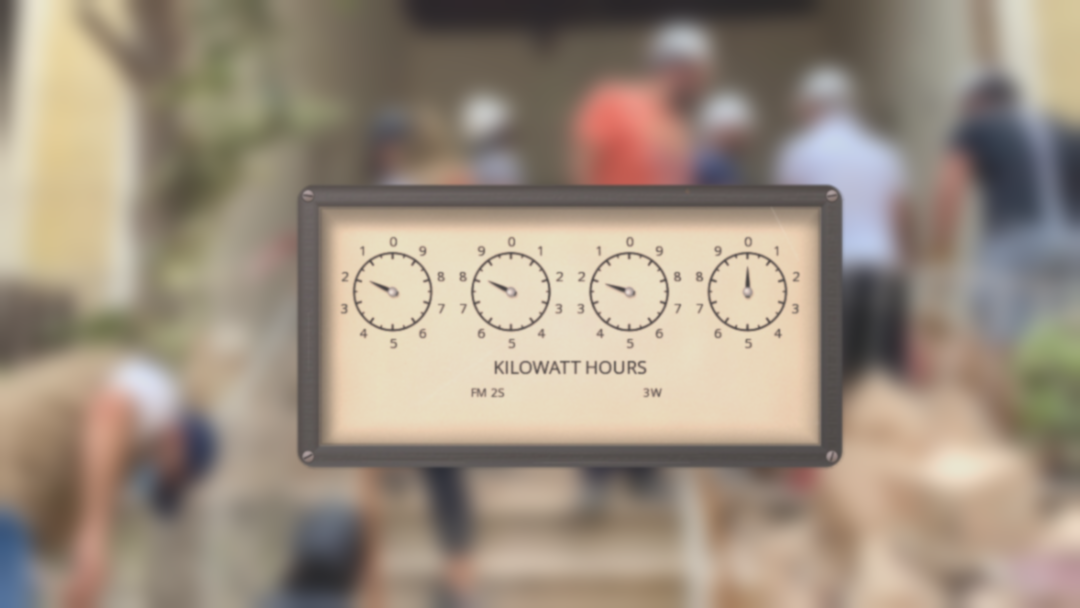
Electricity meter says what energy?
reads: 1820 kWh
